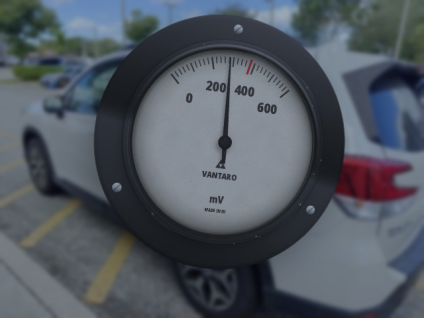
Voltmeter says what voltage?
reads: 280 mV
